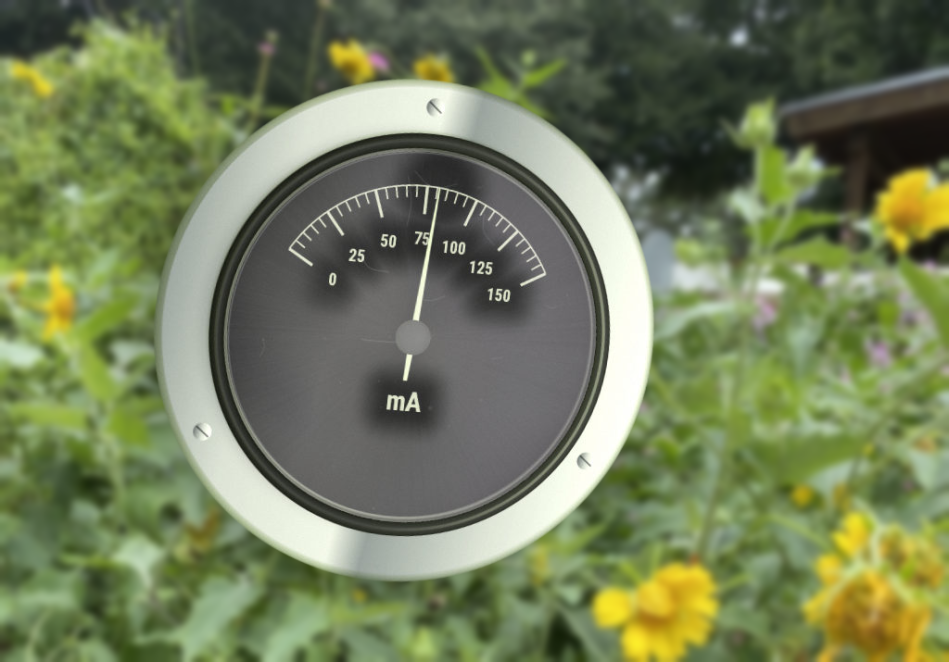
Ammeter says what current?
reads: 80 mA
